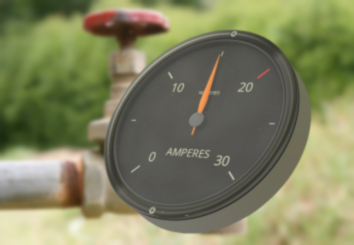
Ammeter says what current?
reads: 15 A
